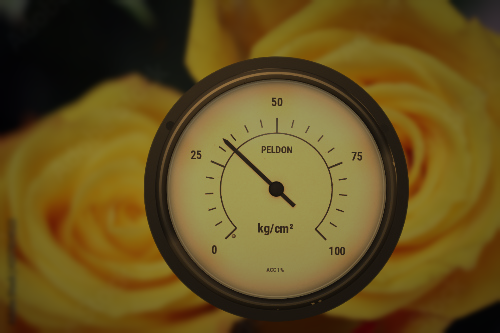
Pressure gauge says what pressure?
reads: 32.5 kg/cm²
